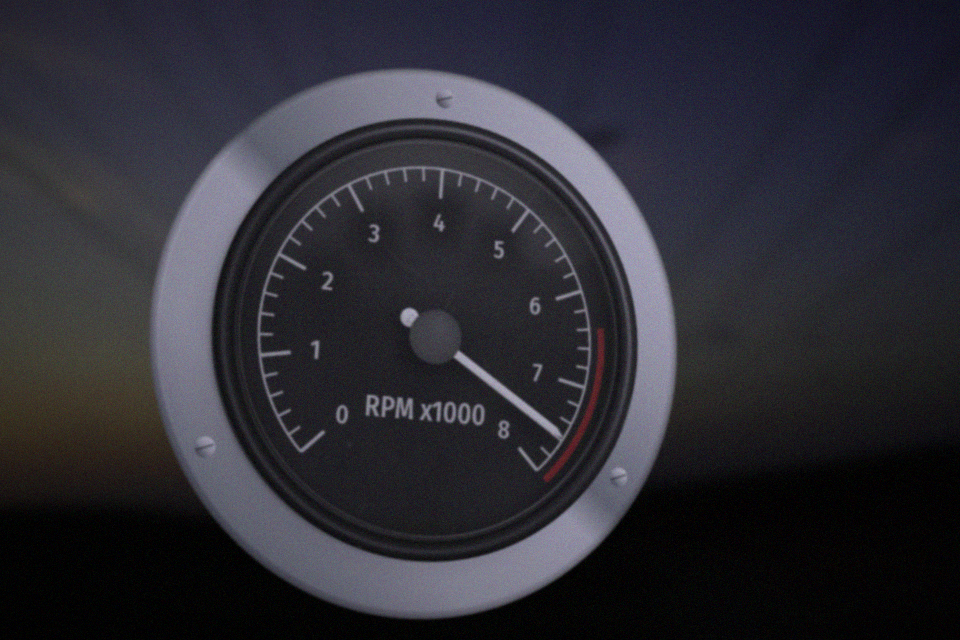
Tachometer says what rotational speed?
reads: 7600 rpm
